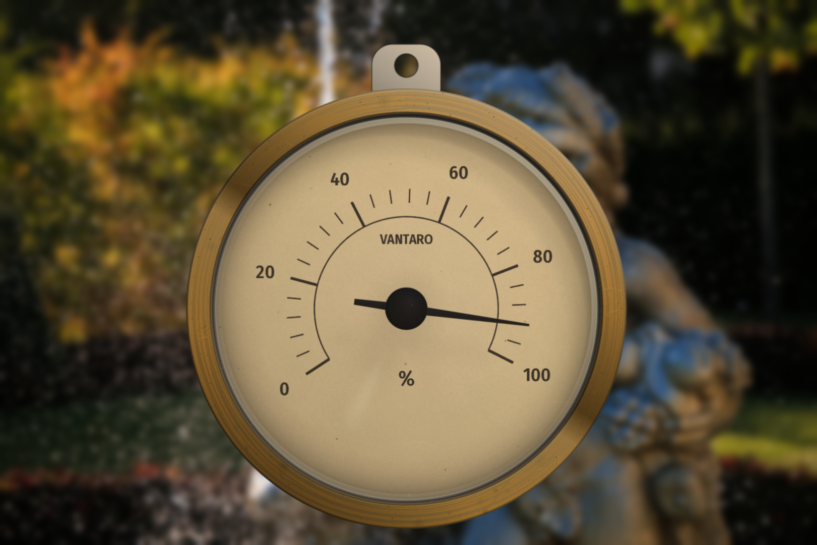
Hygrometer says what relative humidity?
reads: 92 %
